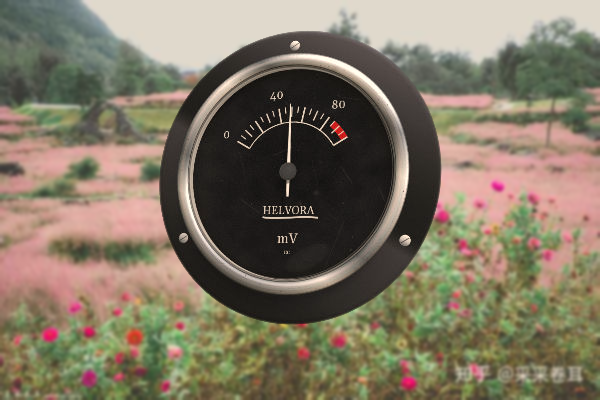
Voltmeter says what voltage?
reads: 50 mV
